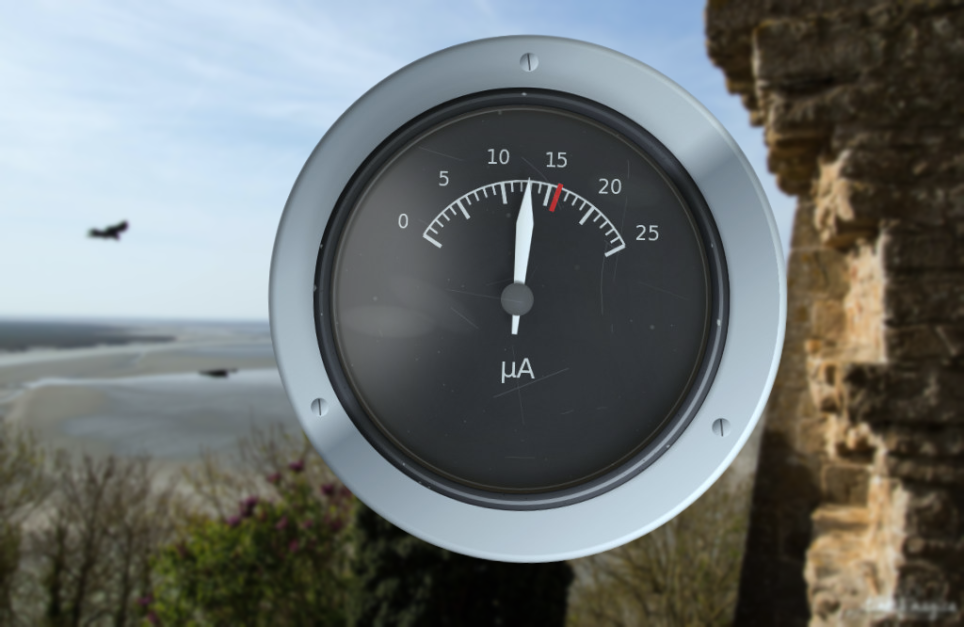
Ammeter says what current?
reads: 13 µA
